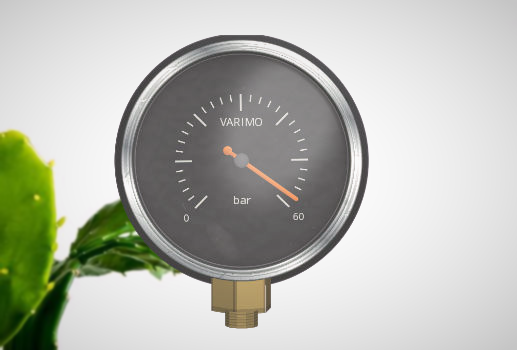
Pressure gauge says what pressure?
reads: 58 bar
